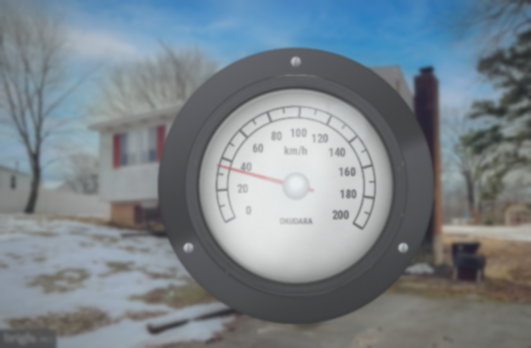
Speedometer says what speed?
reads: 35 km/h
